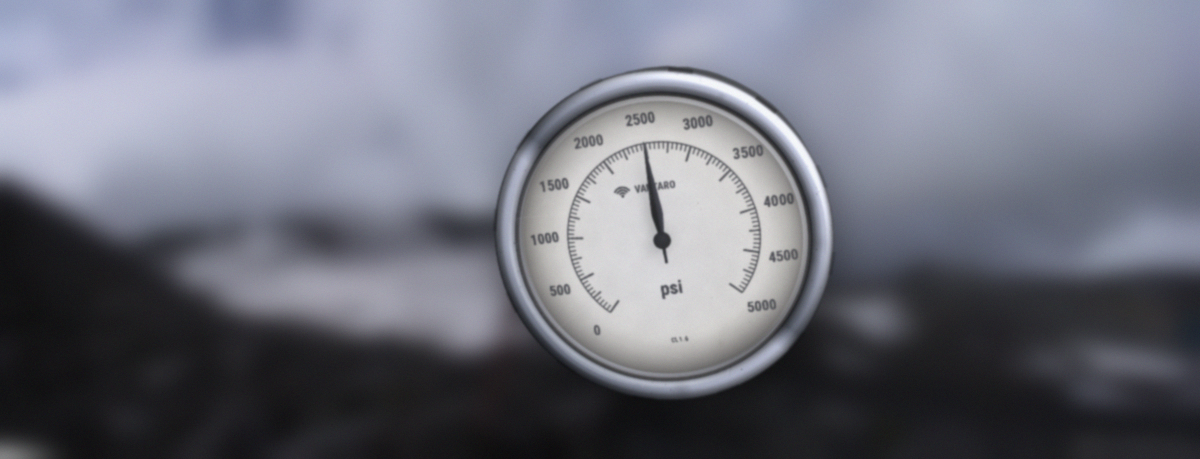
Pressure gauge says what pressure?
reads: 2500 psi
